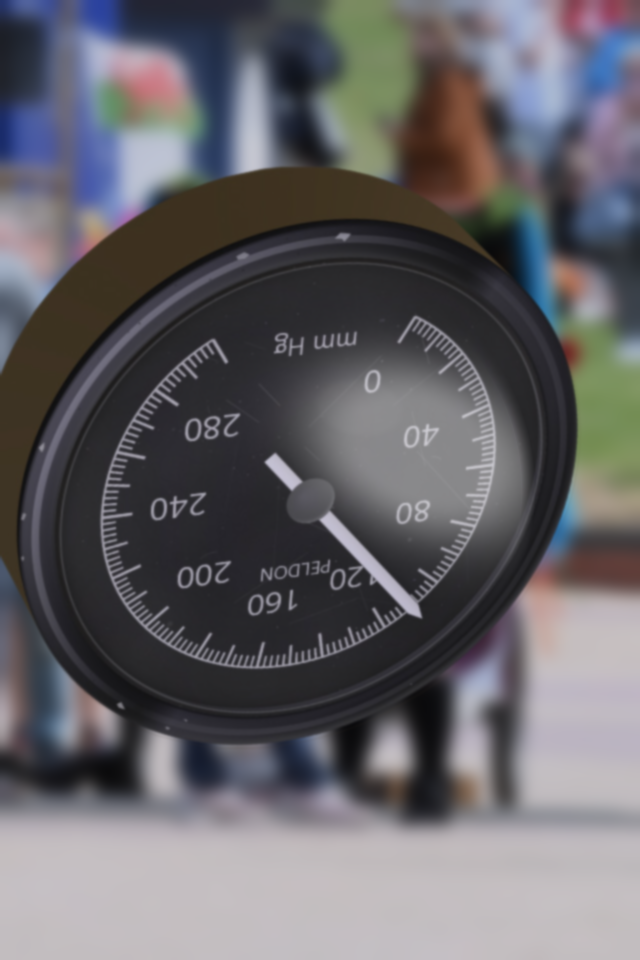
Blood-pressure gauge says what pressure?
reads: 110 mmHg
